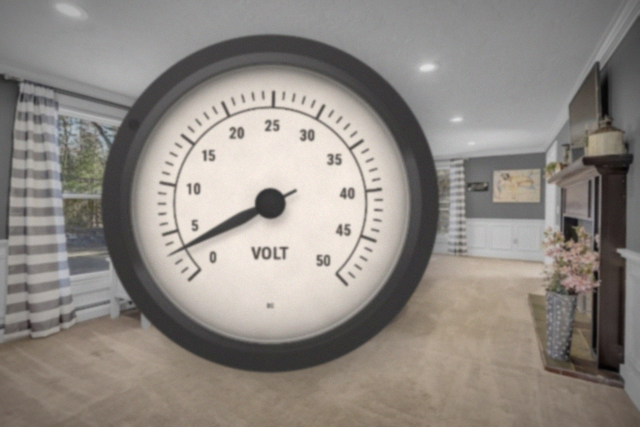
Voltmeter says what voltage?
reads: 3 V
